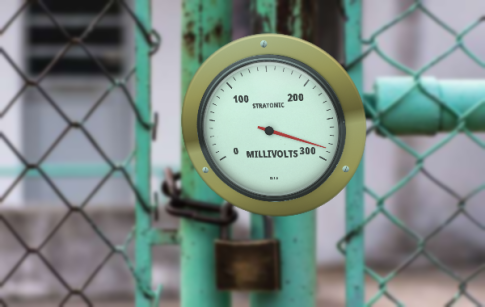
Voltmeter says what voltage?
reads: 285 mV
